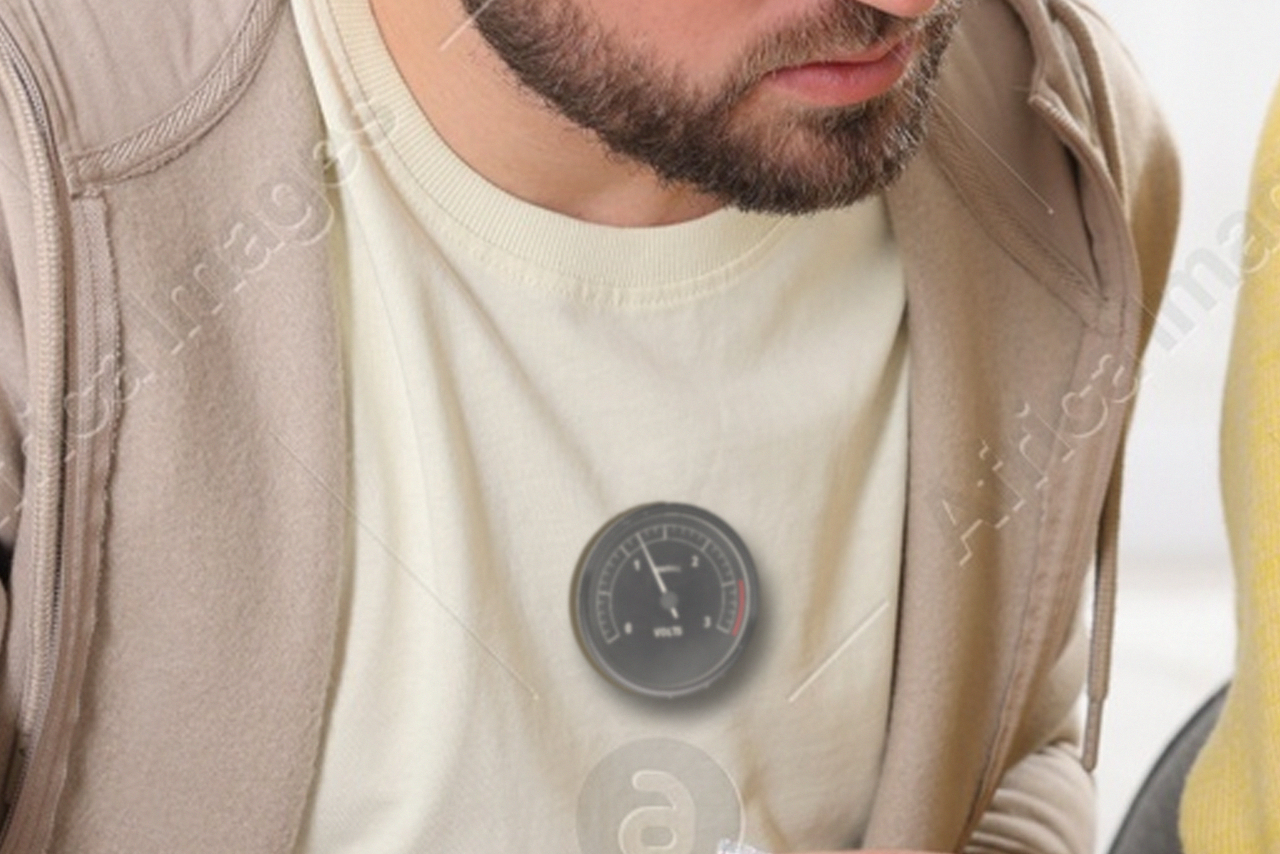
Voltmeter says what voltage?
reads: 1.2 V
